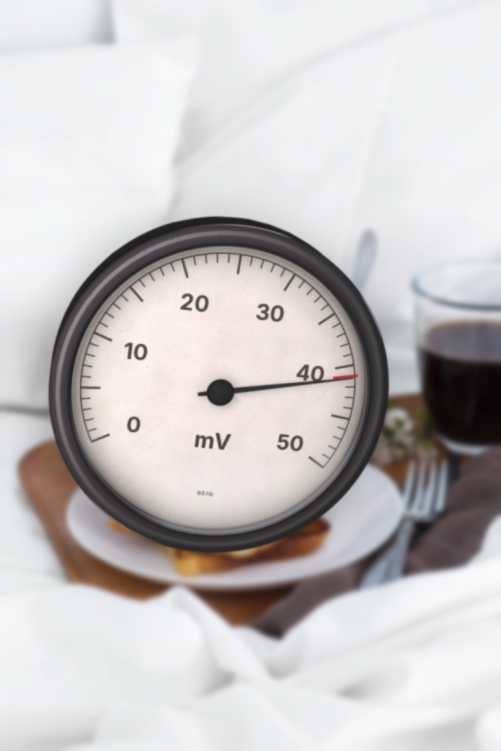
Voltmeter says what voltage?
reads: 41 mV
